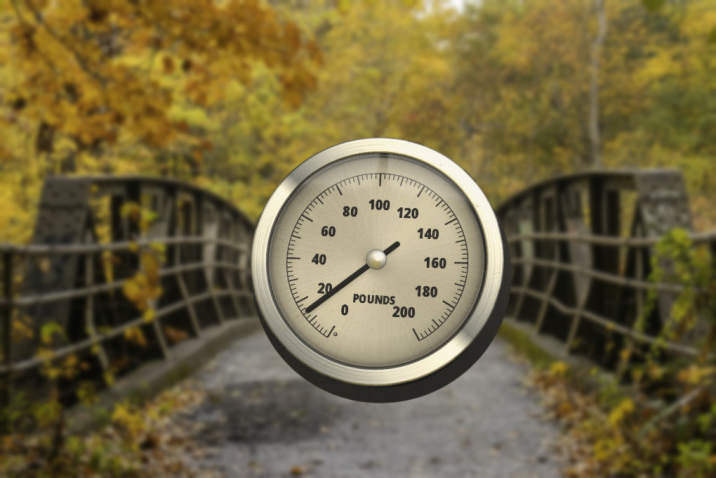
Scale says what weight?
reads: 14 lb
